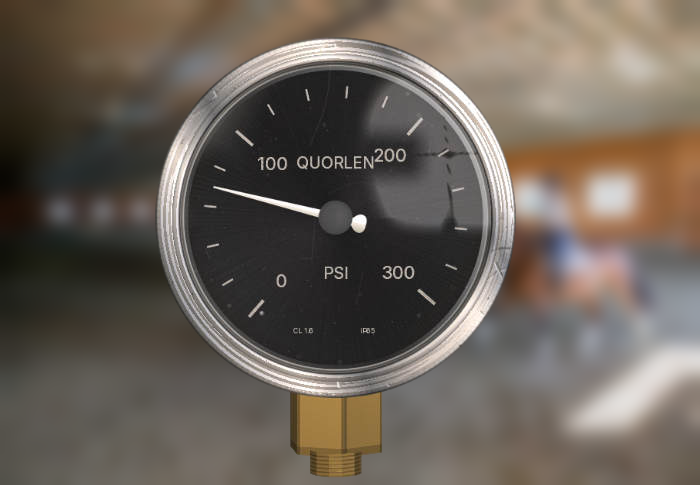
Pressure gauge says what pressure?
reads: 70 psi
